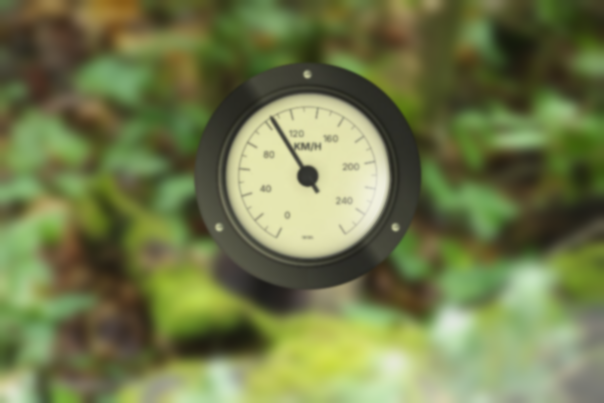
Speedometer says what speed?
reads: 105 km/h
